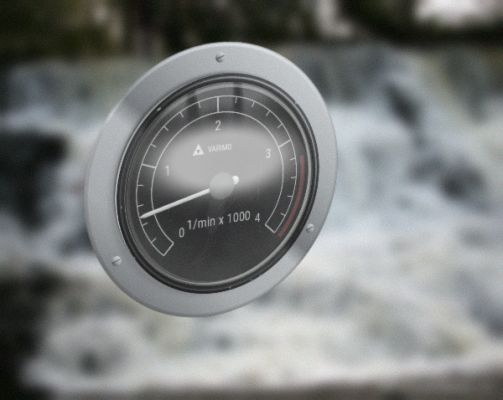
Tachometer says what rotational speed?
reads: 500 rpm
